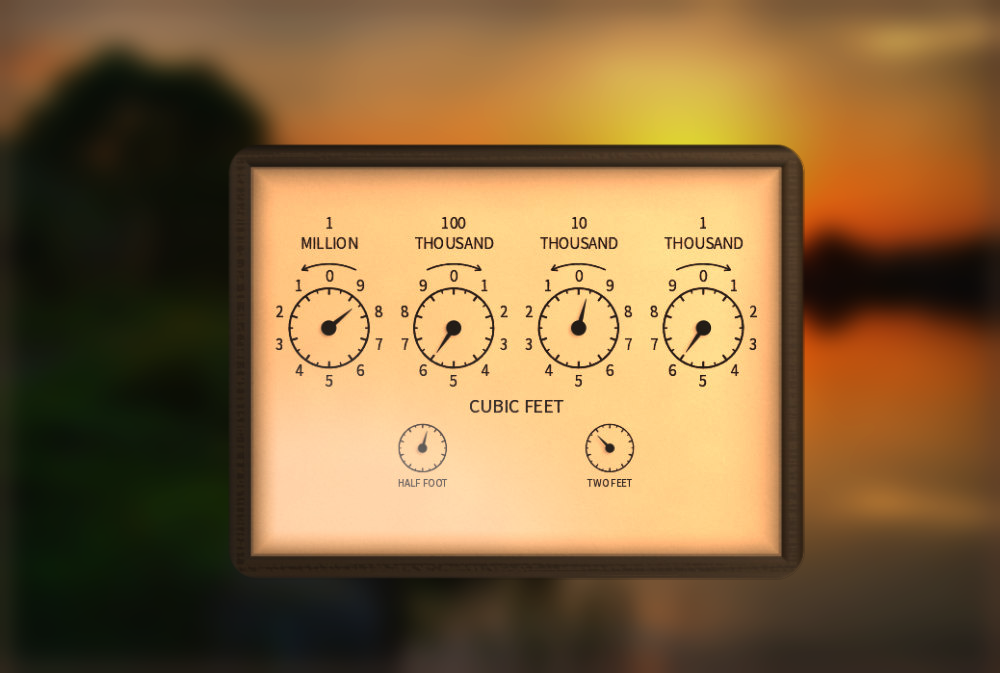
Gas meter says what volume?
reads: 859600 ft³
